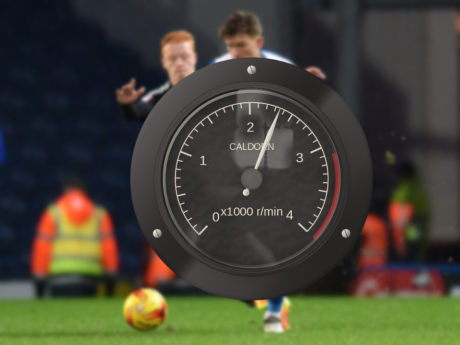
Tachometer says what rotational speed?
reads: 2350 rpm
